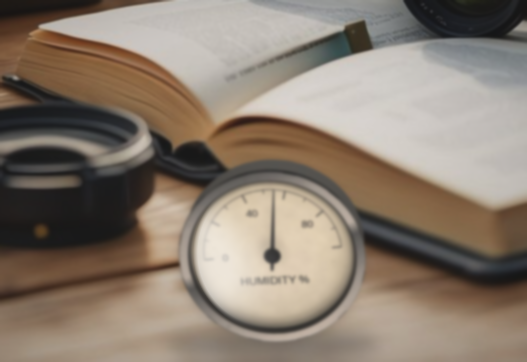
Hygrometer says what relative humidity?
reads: 55 %
